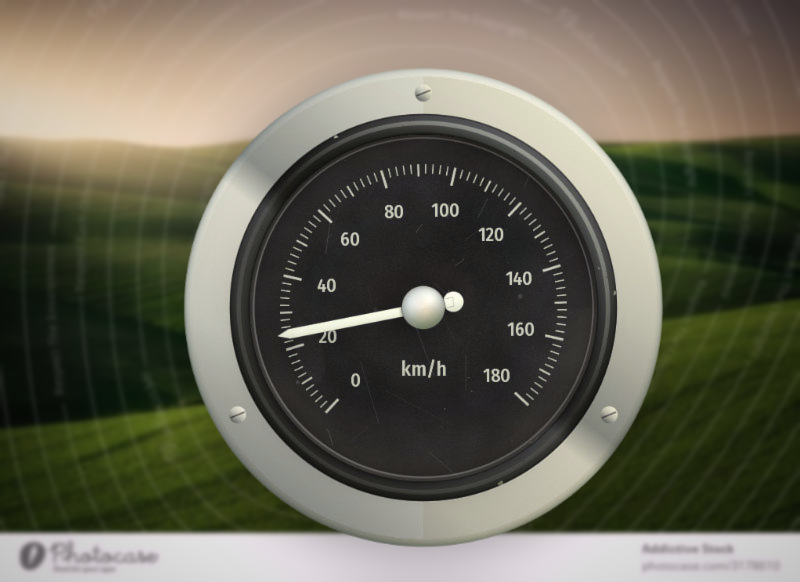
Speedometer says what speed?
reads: 24 km/h
